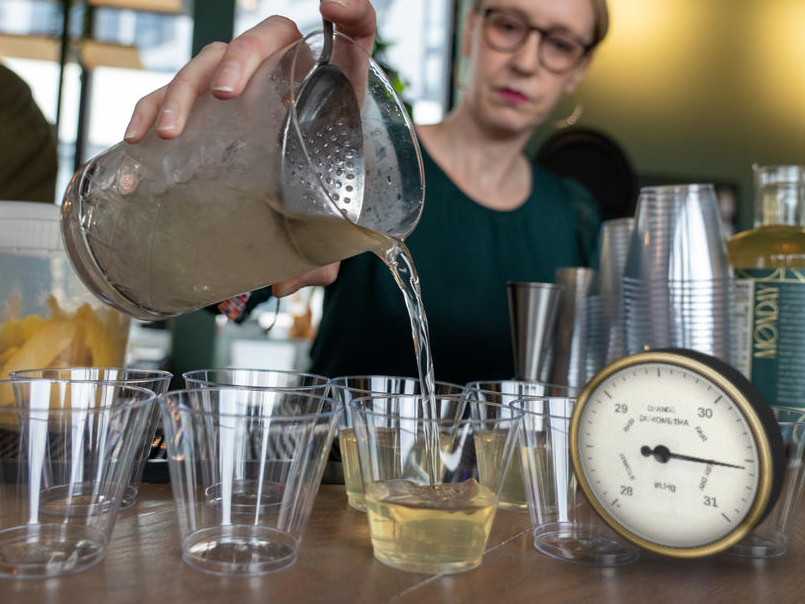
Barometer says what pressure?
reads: 30.55 inHg
